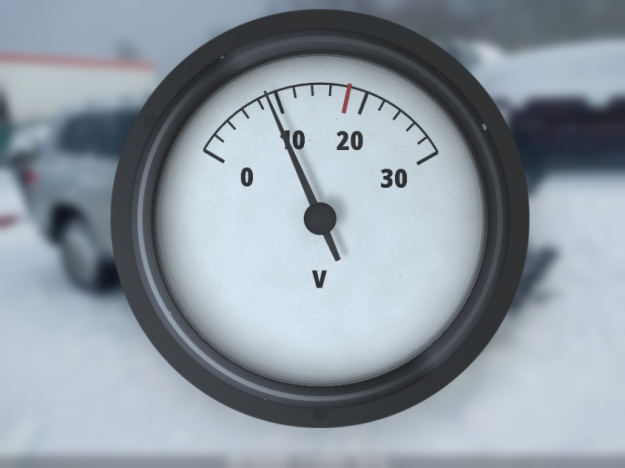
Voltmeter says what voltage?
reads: 9 V
